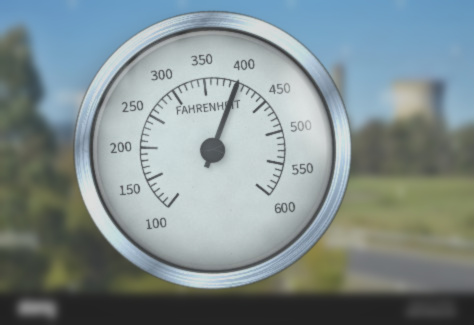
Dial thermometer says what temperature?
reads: 400 °F
